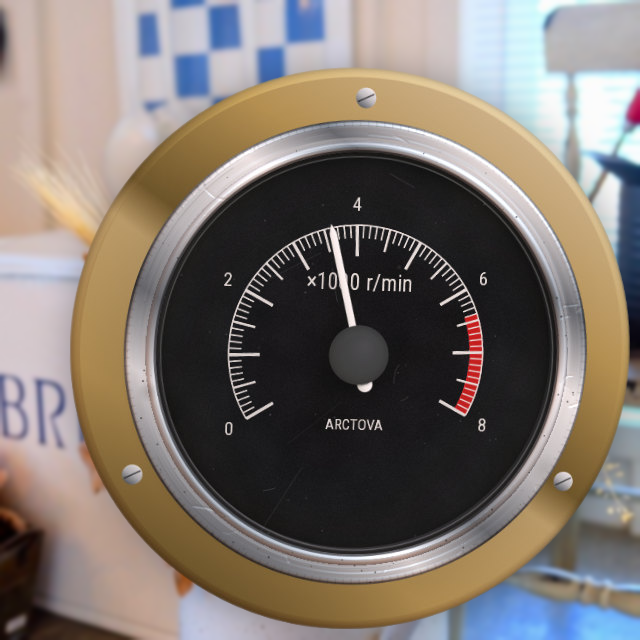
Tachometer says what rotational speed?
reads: 3600 rpm
